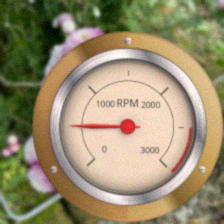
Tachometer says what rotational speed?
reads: 500 rpm
